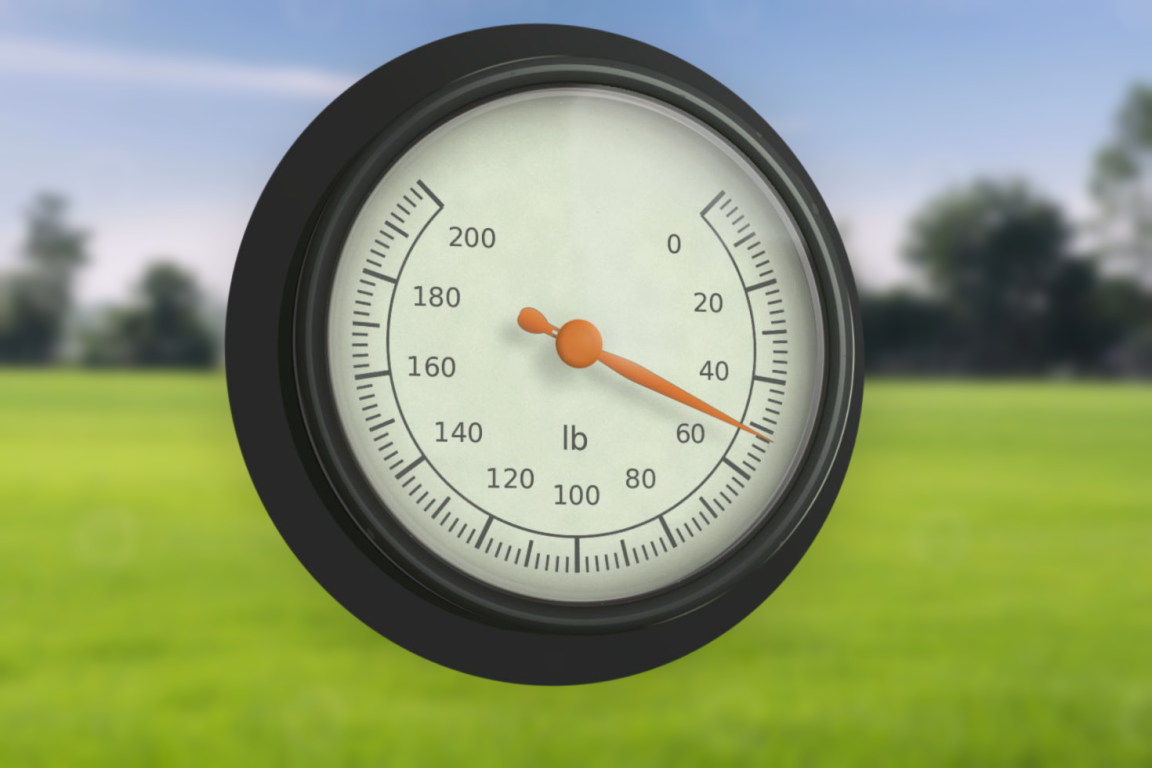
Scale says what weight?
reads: 52 lb
